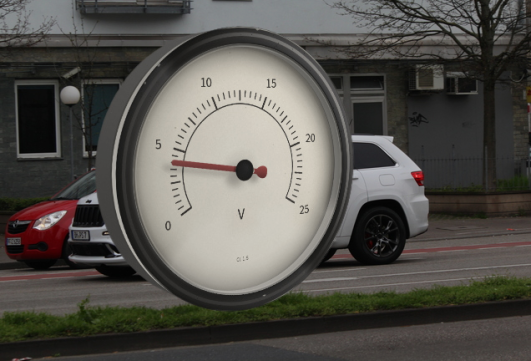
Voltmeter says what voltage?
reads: 4 V
